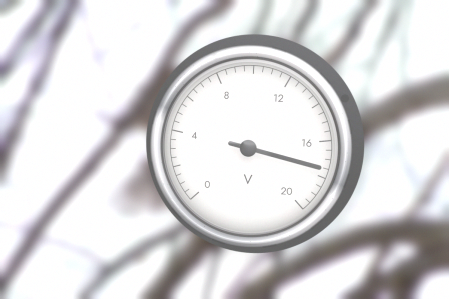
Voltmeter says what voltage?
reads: 17.5 V
